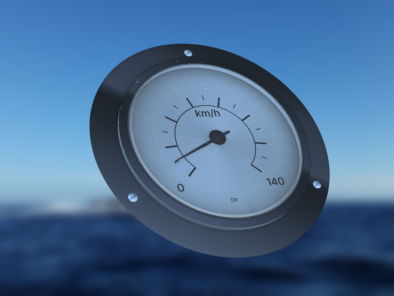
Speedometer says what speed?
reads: 10 km/h
